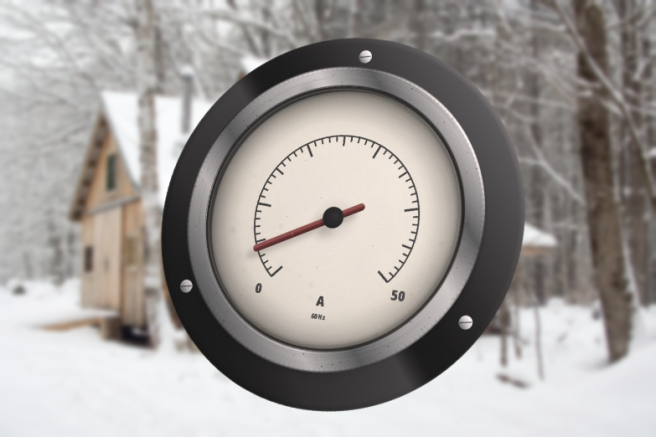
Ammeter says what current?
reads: 4 A
